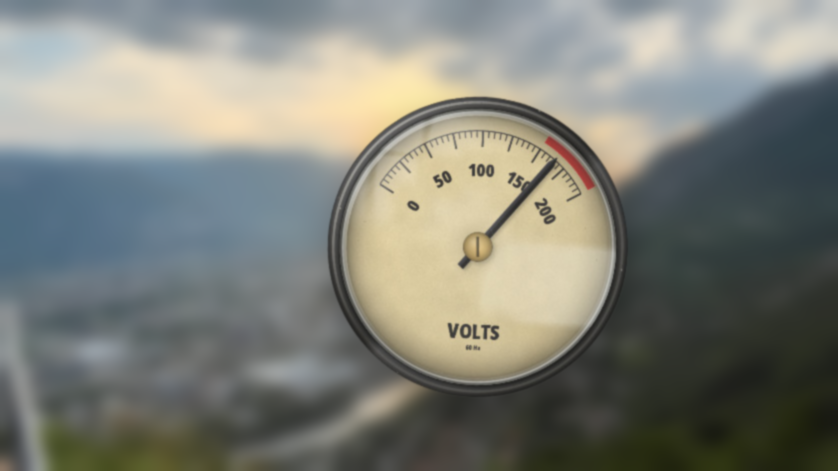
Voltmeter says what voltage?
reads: 165 V
